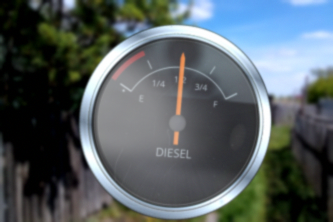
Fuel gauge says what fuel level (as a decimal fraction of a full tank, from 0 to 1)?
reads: 0.5
